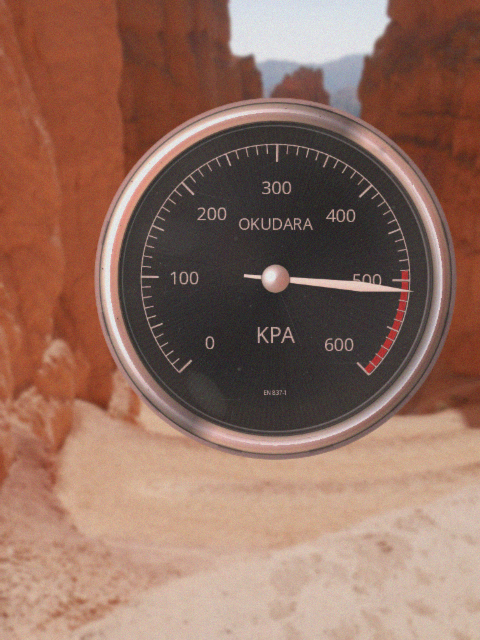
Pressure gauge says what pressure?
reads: 510 kPa
